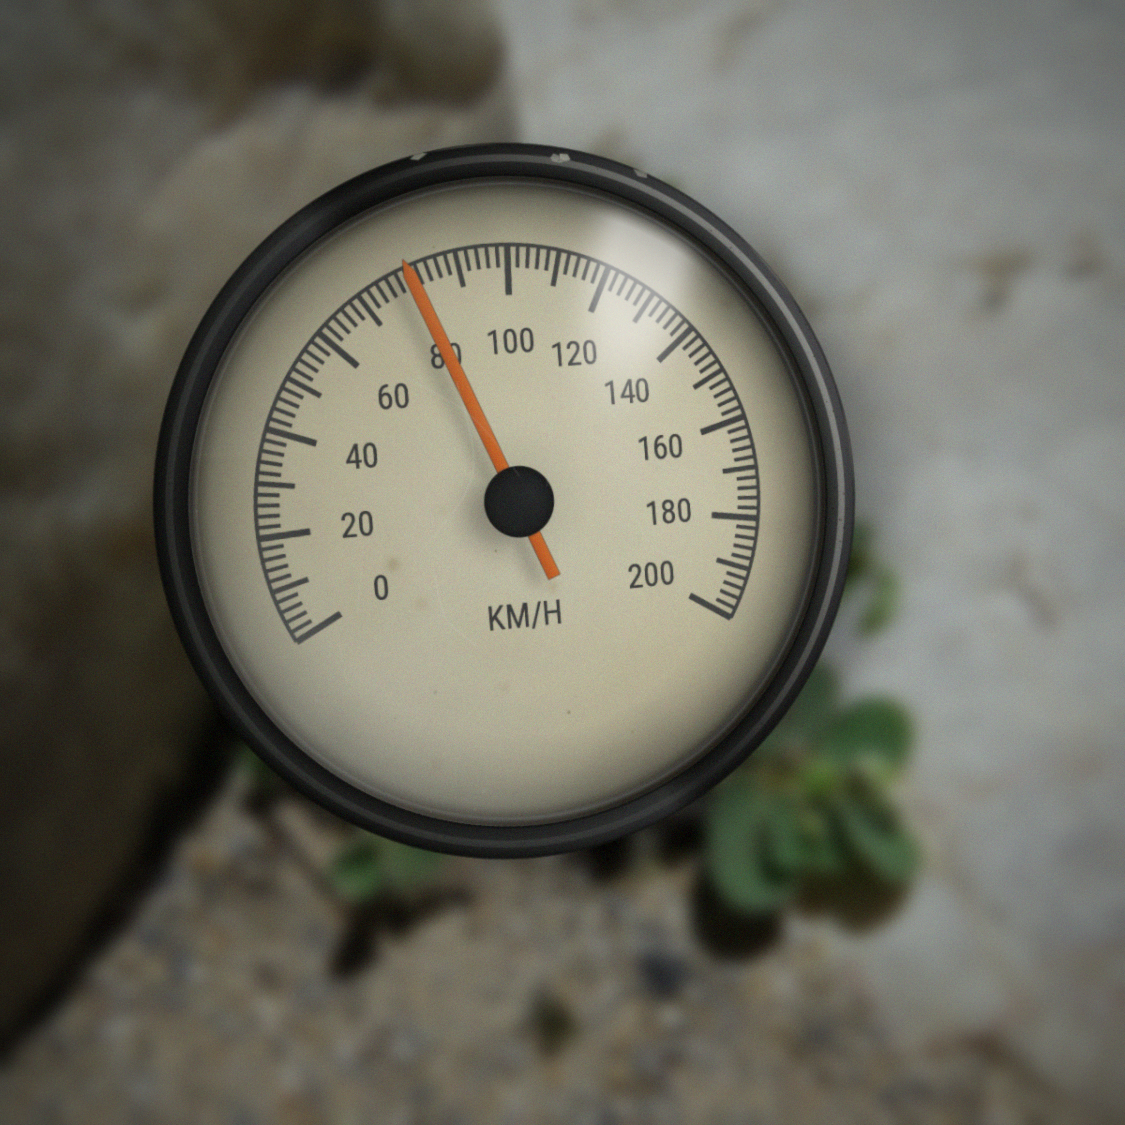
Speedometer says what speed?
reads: 80 km/h
